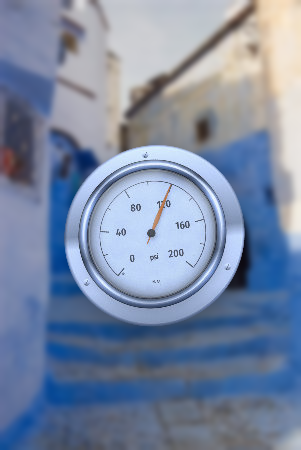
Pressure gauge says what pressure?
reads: 120 psi
